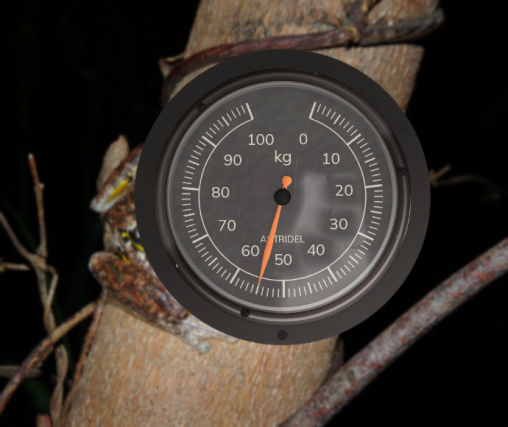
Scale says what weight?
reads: 55 kg
